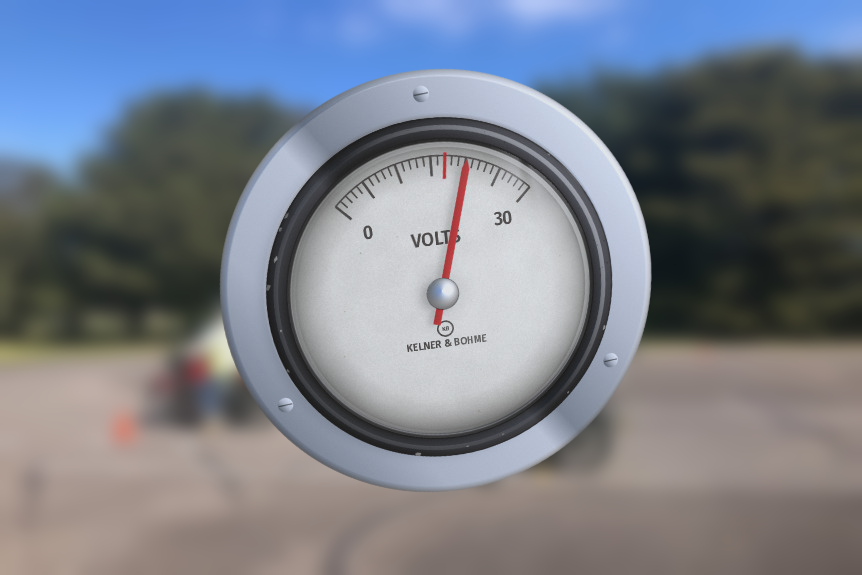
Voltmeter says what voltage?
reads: 20 V
